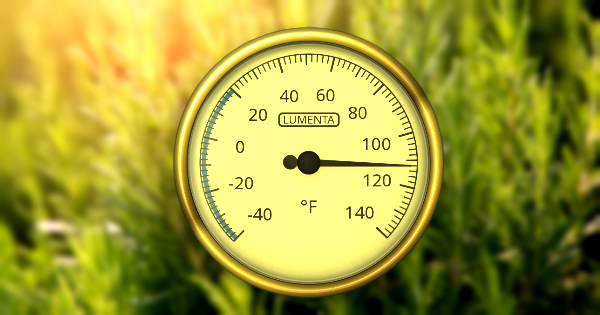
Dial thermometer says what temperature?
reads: 112 °F
